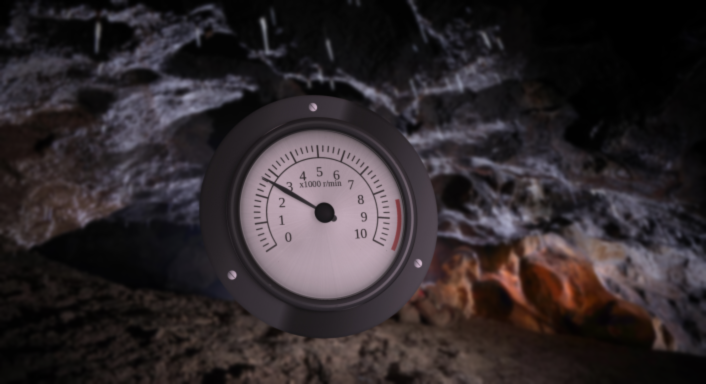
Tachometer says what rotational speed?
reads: 2600 rpm
